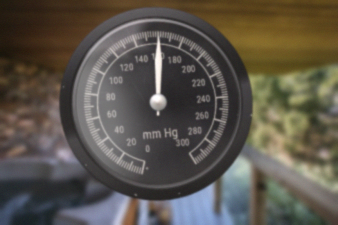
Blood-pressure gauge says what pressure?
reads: 160 mmHg
